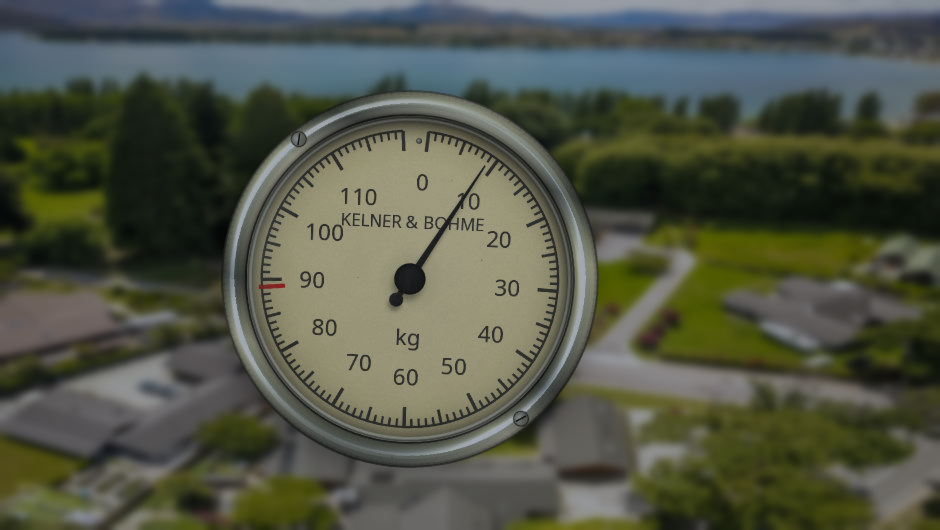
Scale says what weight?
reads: 9 kg
